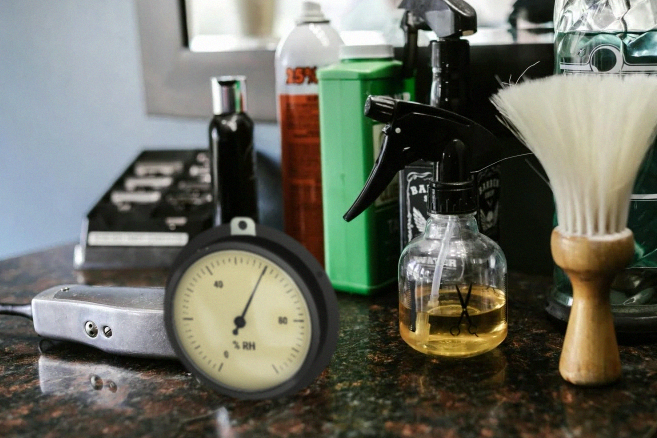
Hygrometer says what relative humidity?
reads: 60 %
